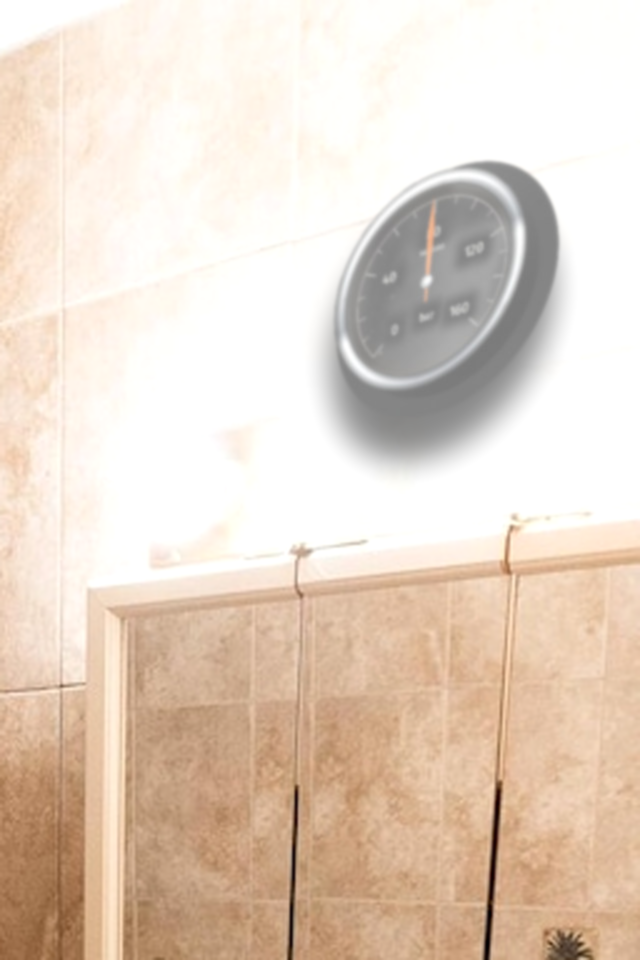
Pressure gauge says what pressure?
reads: 80 bar
